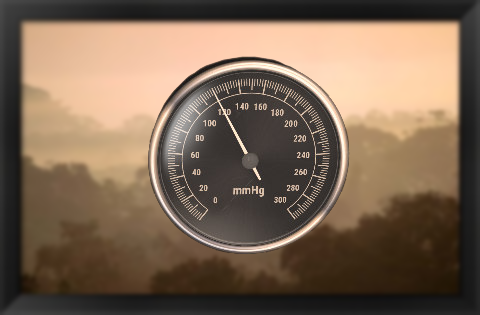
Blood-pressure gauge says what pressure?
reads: 120 mmHg
